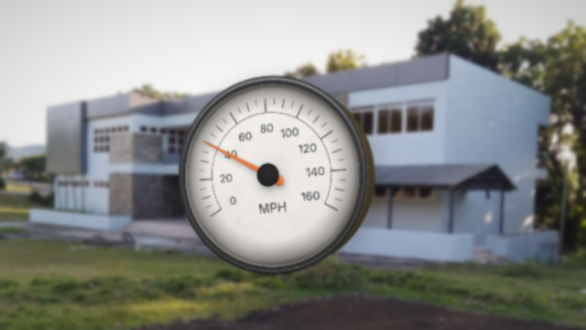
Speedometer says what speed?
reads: 40 mph
